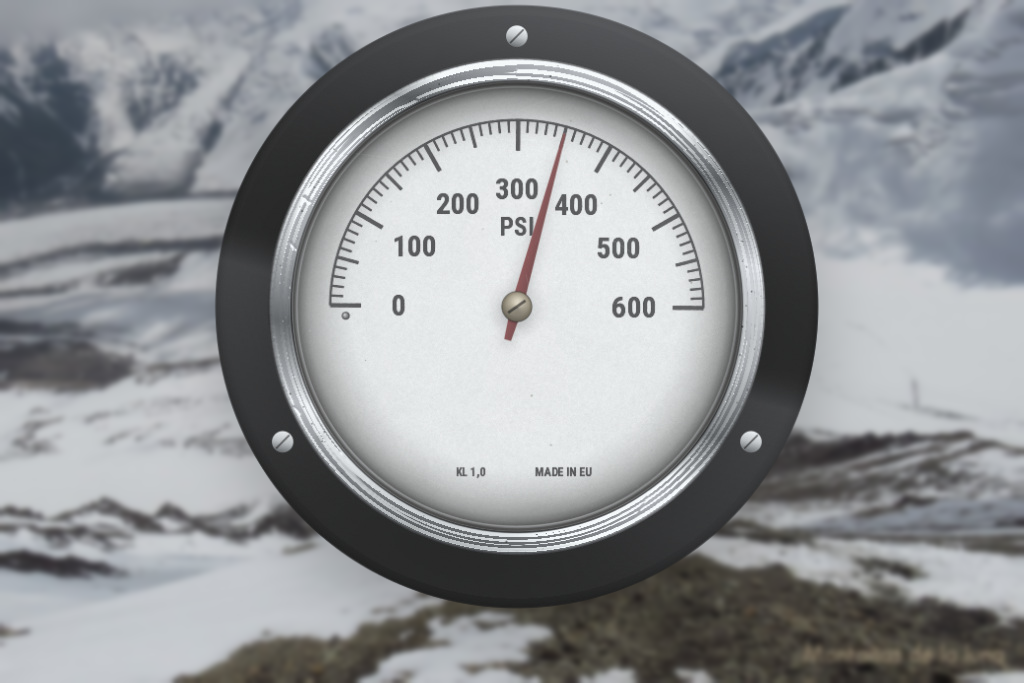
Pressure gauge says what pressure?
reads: 350 psi
